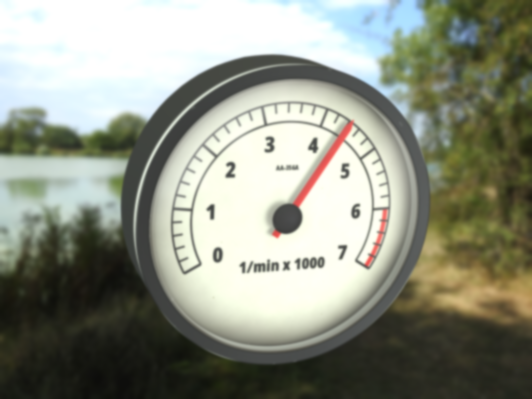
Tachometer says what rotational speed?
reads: 4400 rpm
